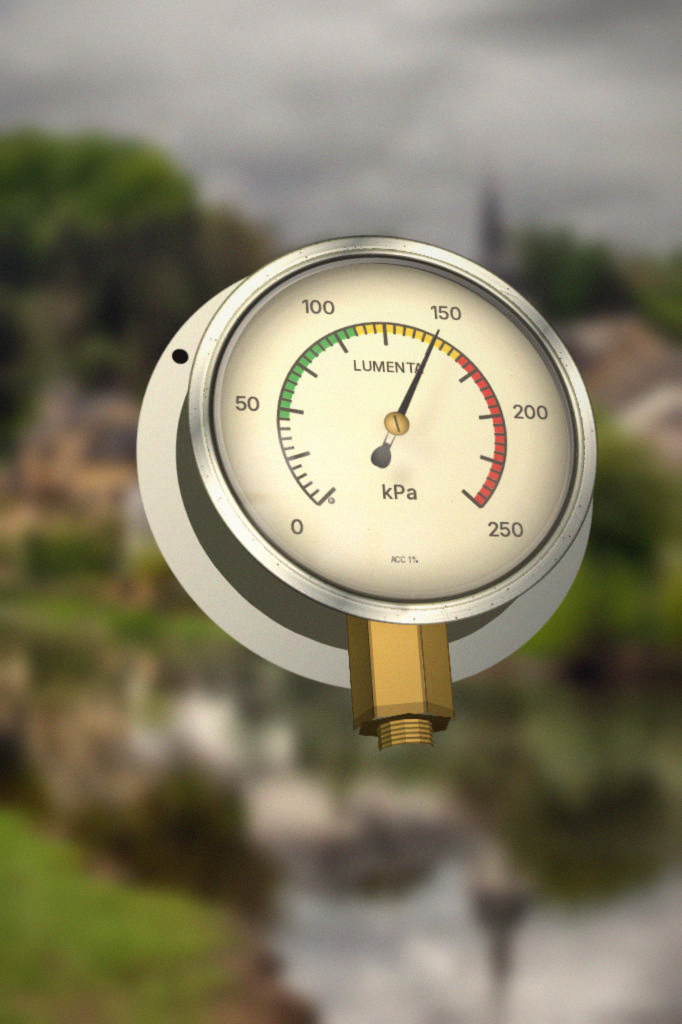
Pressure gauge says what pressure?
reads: 150 kPa
